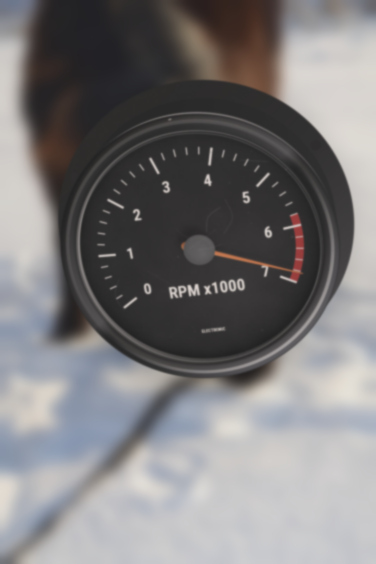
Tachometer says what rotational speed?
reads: 6800 rpm
